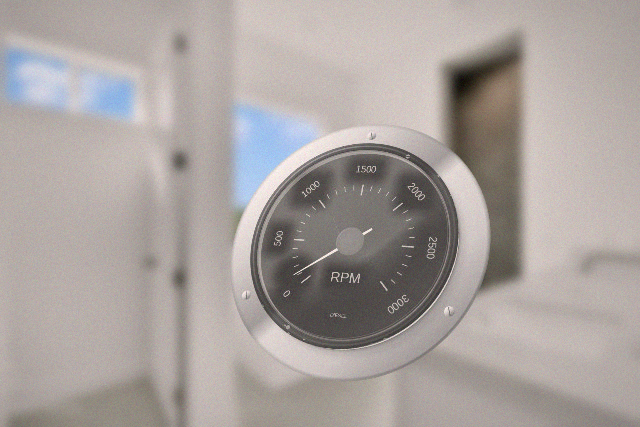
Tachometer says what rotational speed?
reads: 100 rpm
